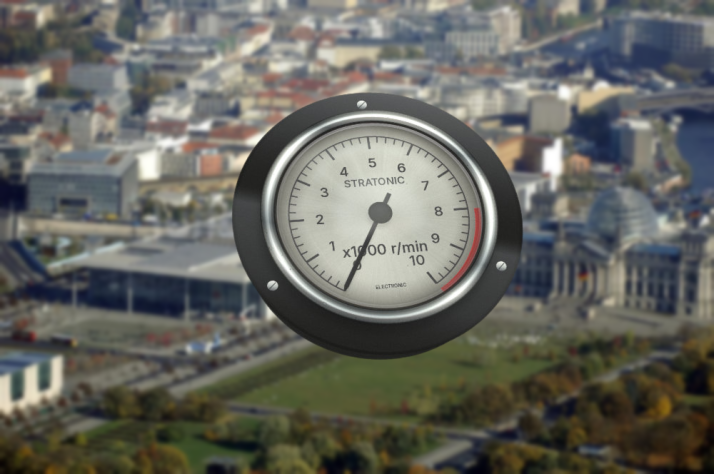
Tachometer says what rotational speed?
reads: 0 rpm
